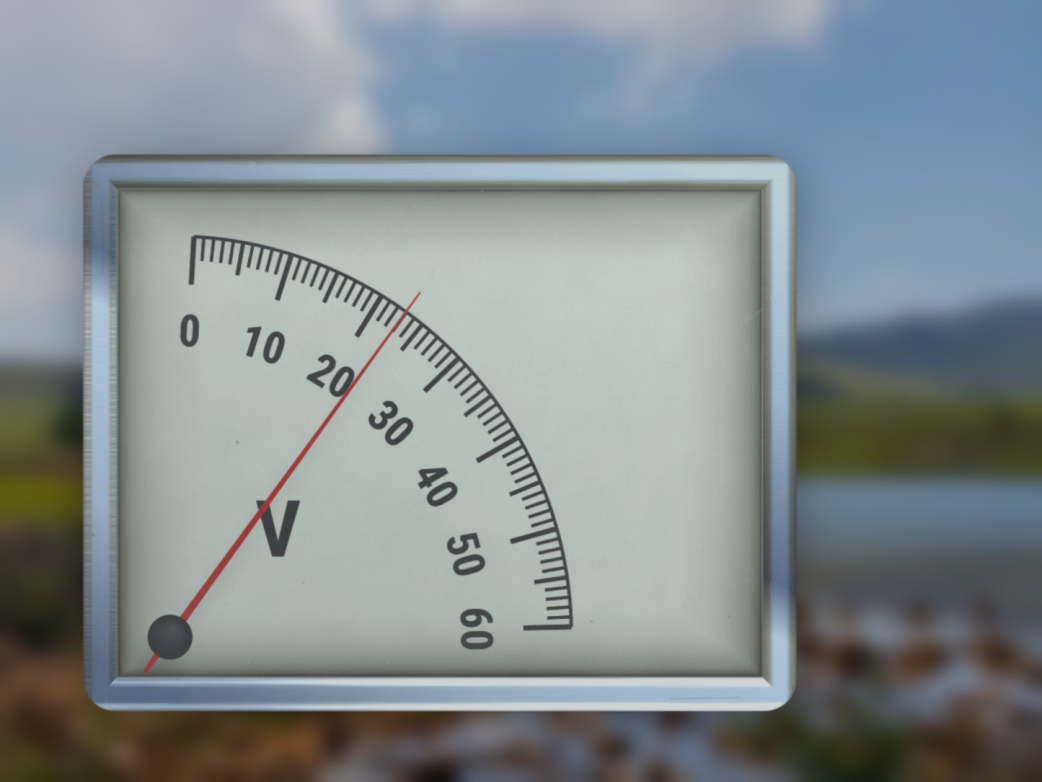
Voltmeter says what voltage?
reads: 23 V
